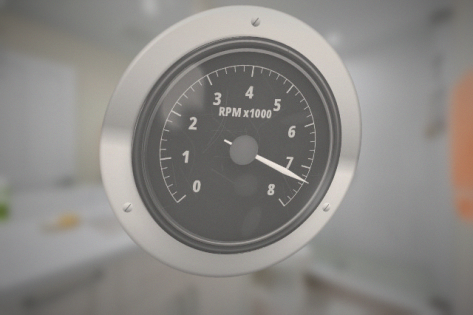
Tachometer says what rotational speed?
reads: 7300 rpm
